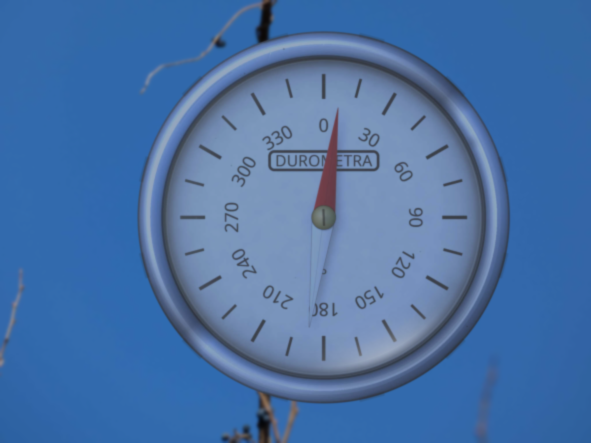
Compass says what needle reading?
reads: 7.5 °
